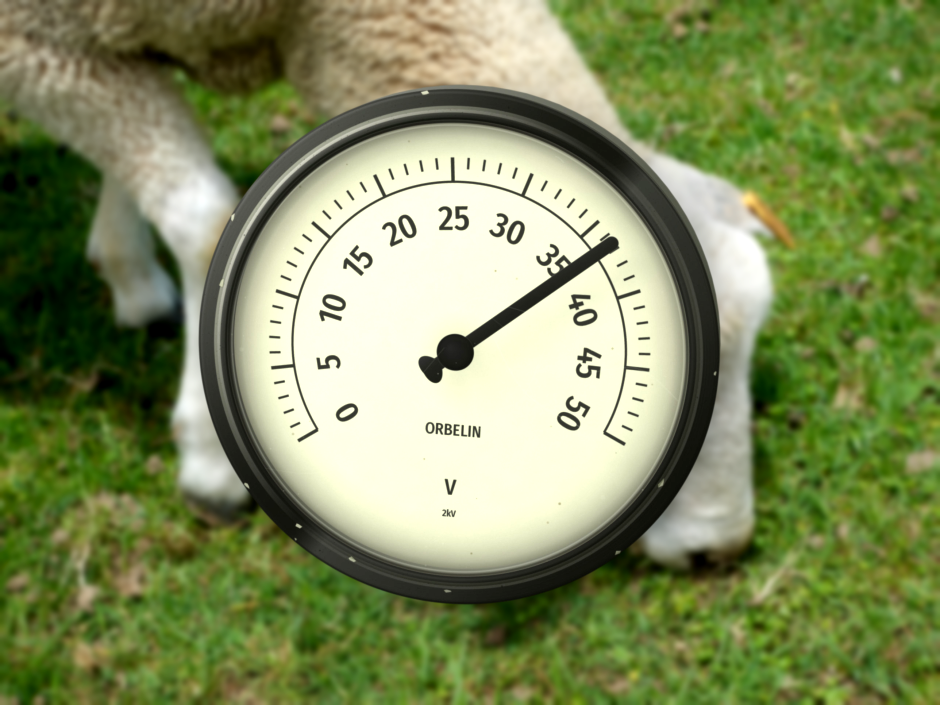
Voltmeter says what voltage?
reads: 36.5 V
